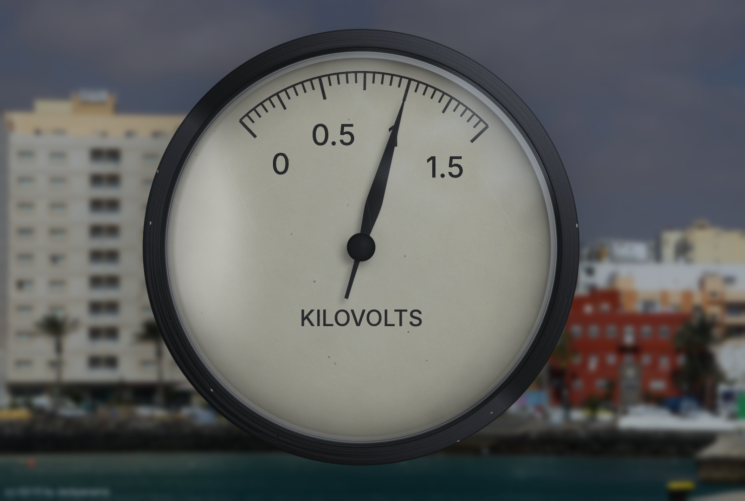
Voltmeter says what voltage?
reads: 1 kV
